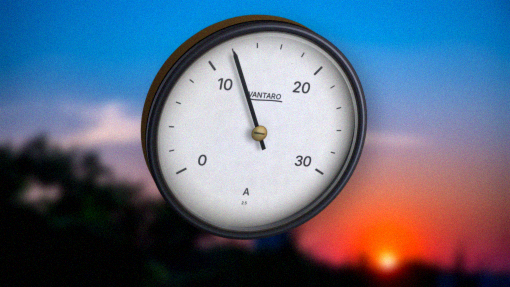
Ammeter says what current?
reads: 12 A
